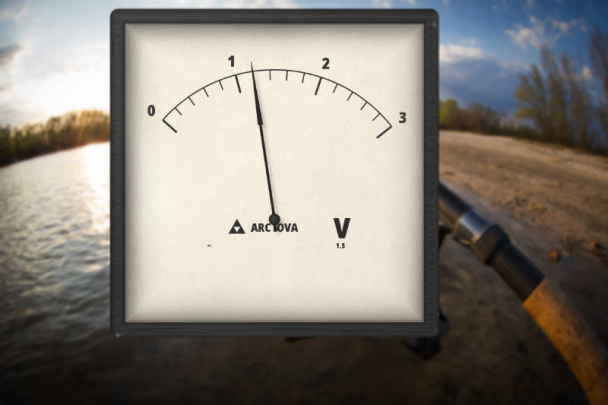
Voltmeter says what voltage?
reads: 1.2 V
